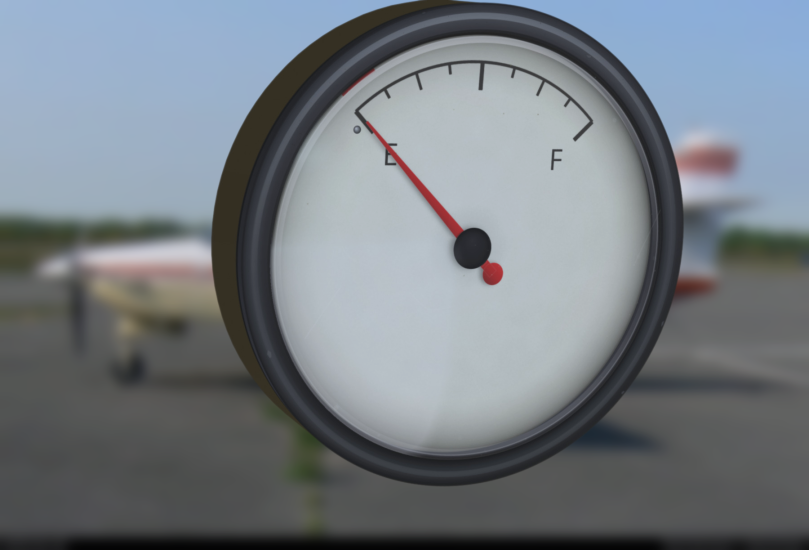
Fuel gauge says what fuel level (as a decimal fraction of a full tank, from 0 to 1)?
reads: 0
